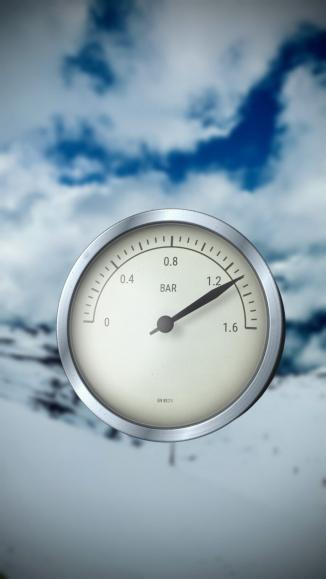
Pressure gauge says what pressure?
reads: 1.3 bar
